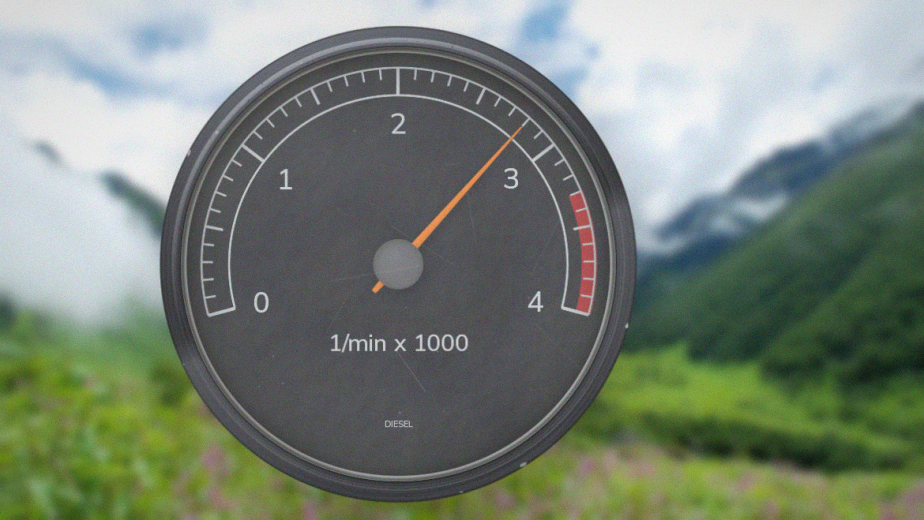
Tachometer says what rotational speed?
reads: 2800 rpm
